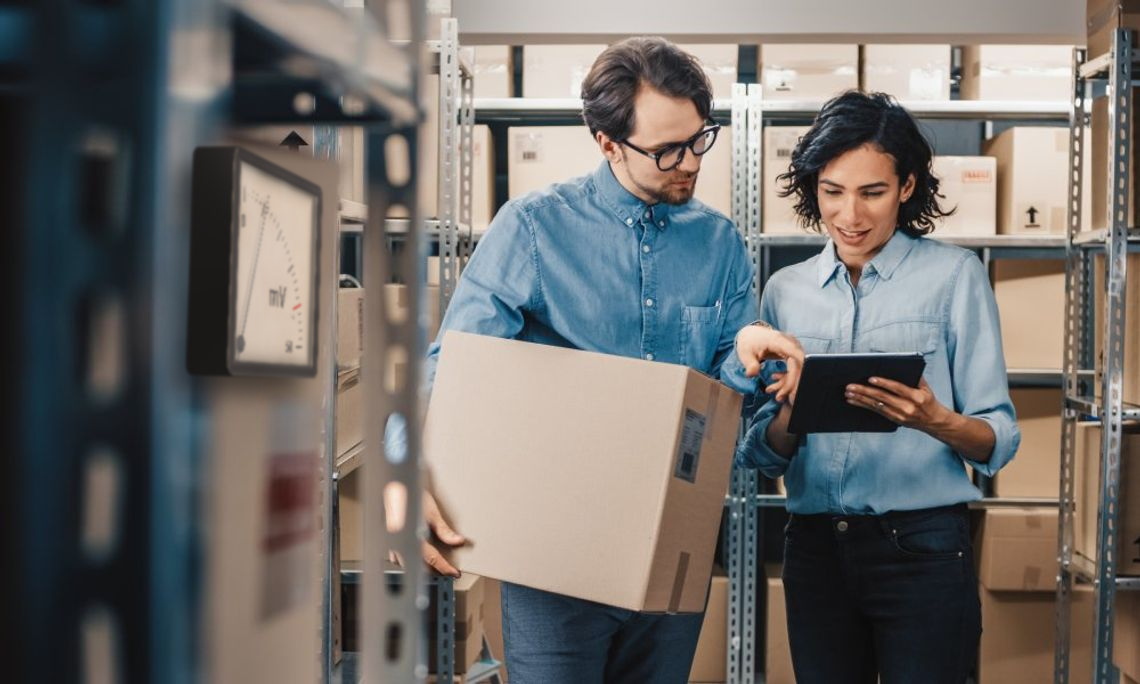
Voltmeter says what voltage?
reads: 10 mV
